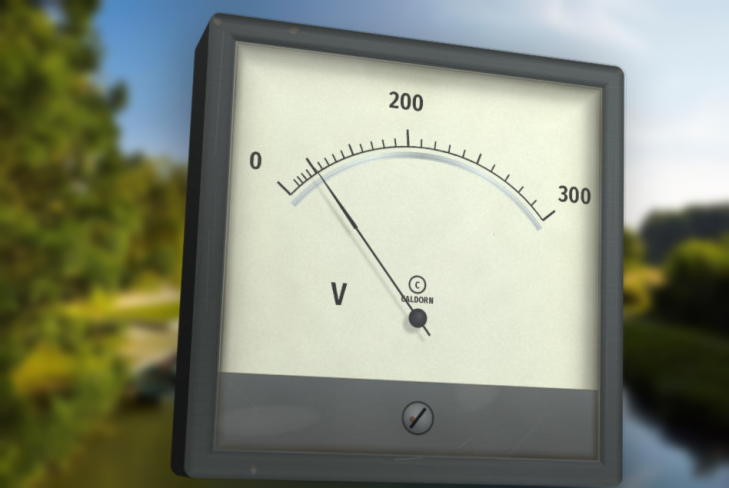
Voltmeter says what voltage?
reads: 100 V
